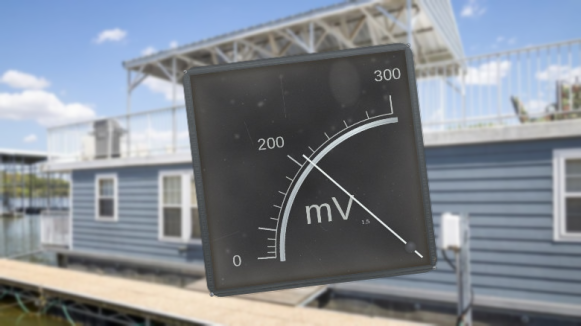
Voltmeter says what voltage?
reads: 210 mV
